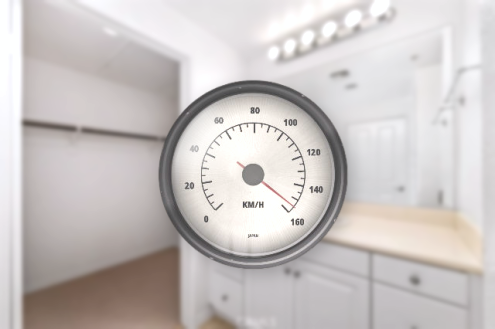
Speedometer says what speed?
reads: 155 km/h
